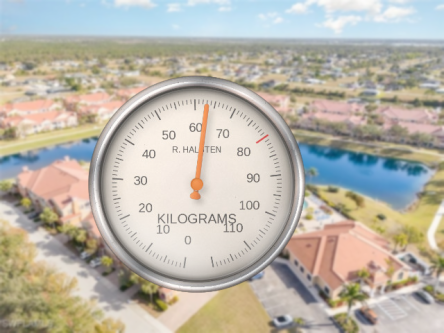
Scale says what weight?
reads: 63 kg
